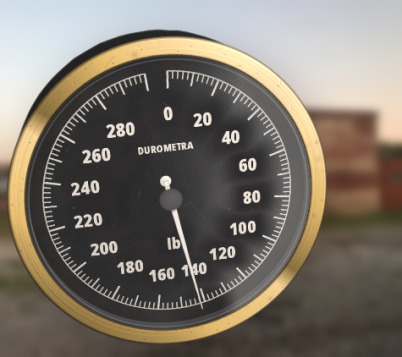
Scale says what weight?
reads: 142 lb
